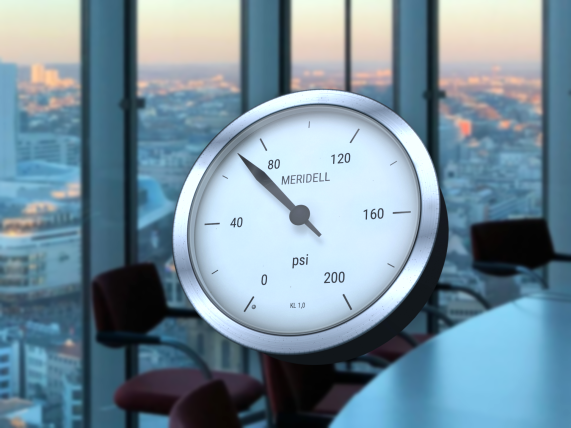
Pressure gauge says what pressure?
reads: 70 psi
